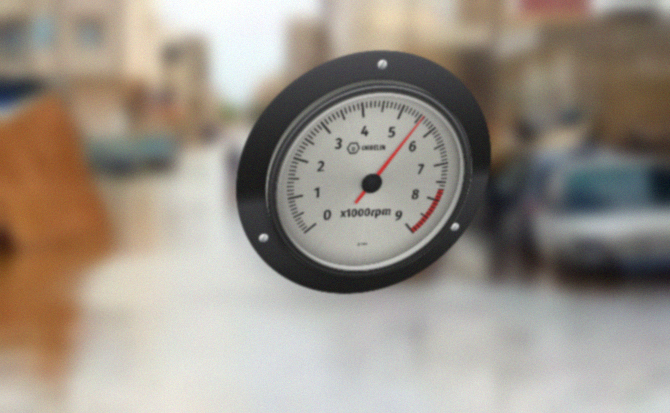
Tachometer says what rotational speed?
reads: 5500 rpm
